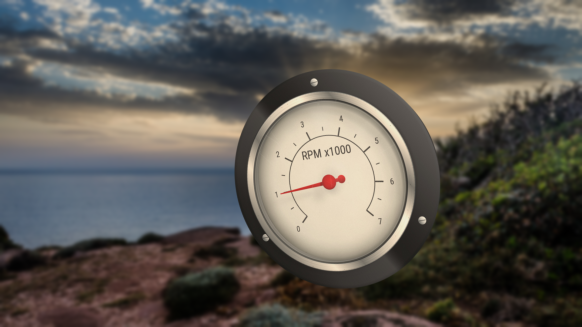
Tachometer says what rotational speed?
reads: 1000 rpm
